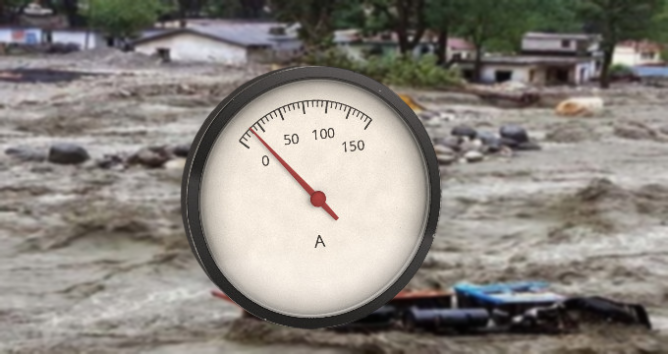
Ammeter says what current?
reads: 15 A
